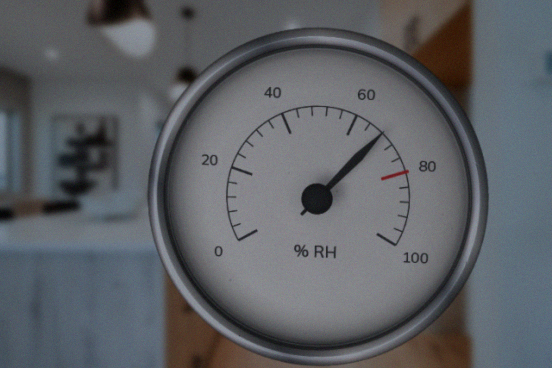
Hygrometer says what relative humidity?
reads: 68 %
